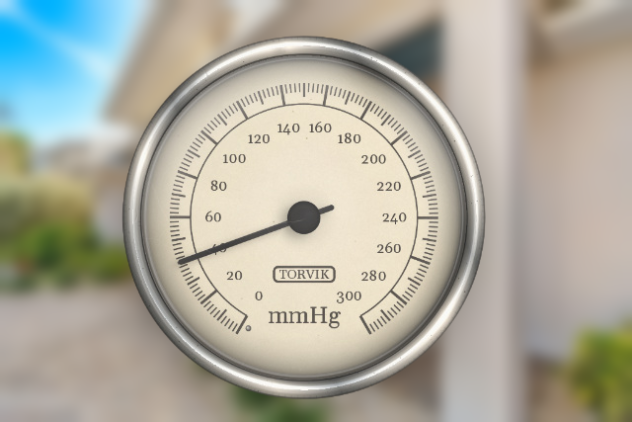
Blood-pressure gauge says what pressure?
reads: 40 mmHg
